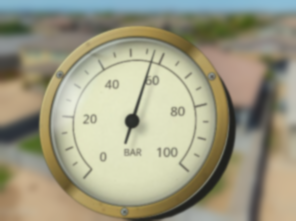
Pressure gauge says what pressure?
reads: 57.5 bar
